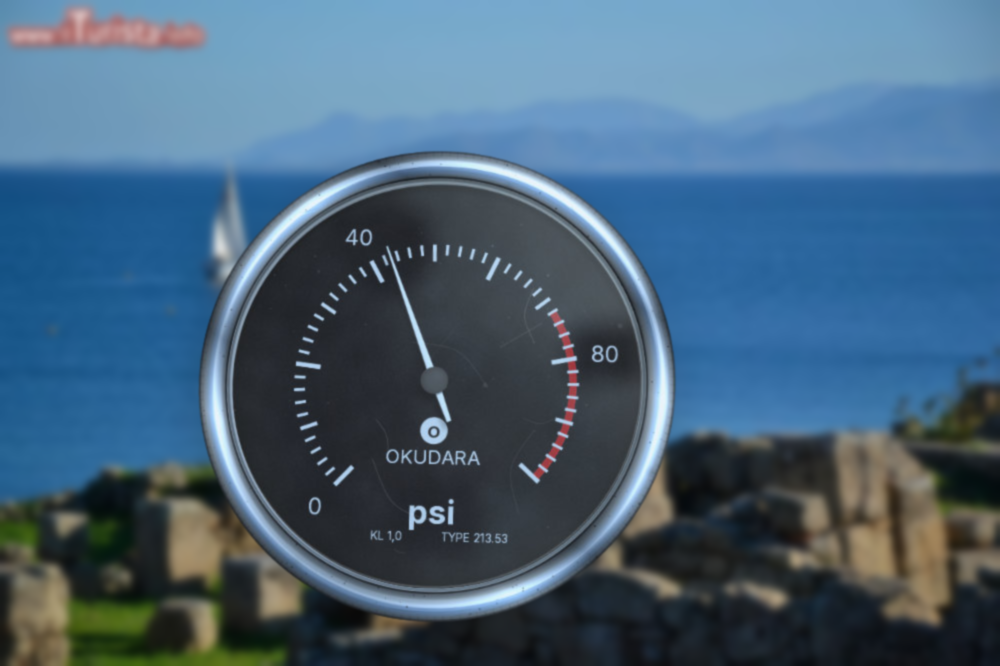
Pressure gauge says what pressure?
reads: 43 psi
